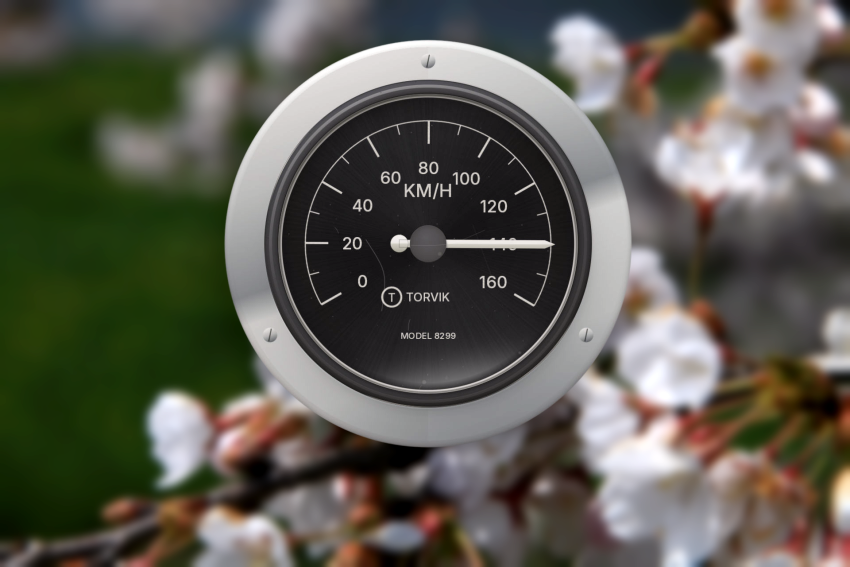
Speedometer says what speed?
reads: 140 km/h
